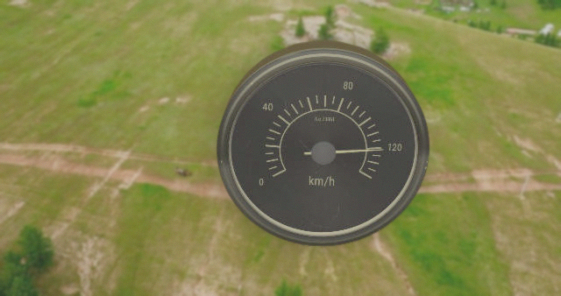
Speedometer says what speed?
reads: 120 km/h
